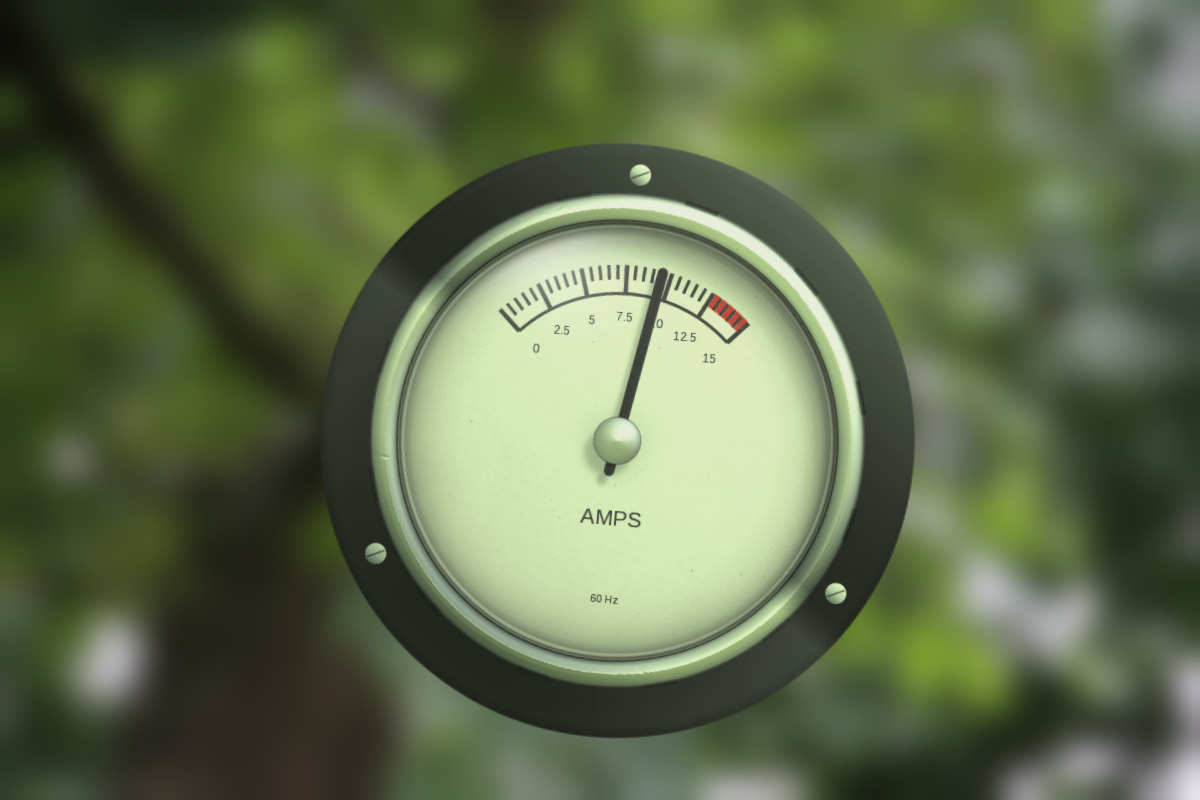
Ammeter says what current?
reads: 9.5 A
